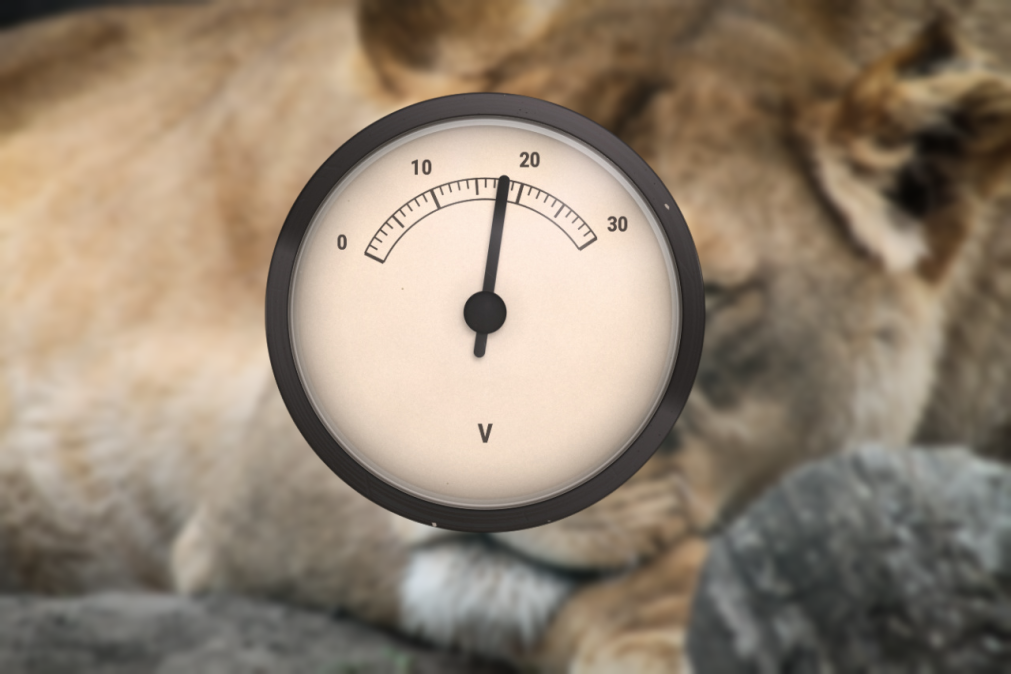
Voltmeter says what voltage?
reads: 18 V
